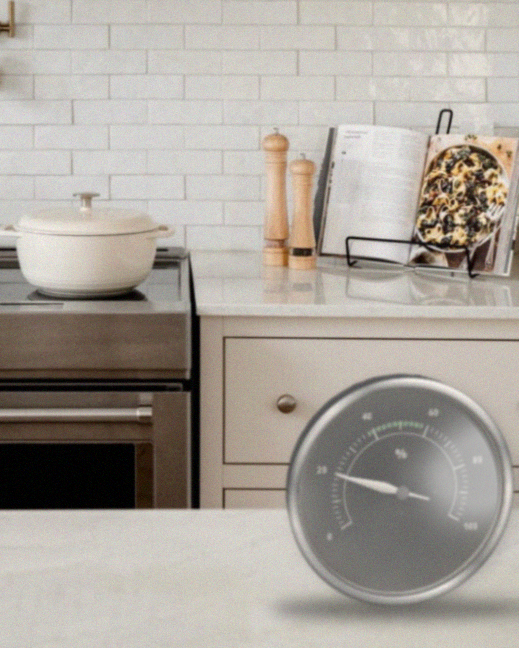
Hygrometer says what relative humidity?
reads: 20 %
